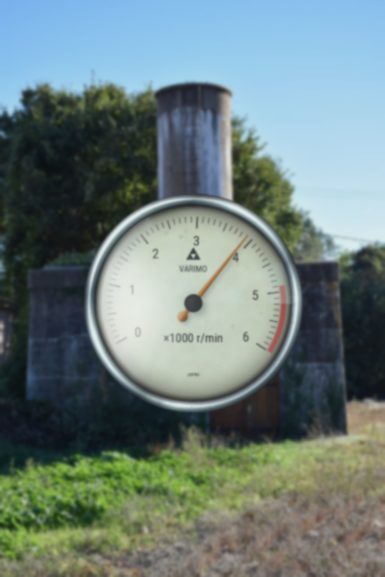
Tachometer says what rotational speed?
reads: 3900 rpm
